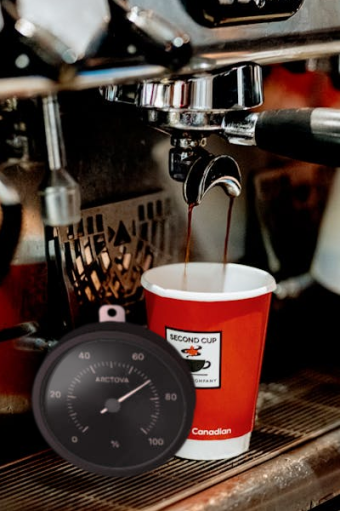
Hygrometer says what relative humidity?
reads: 70 %
